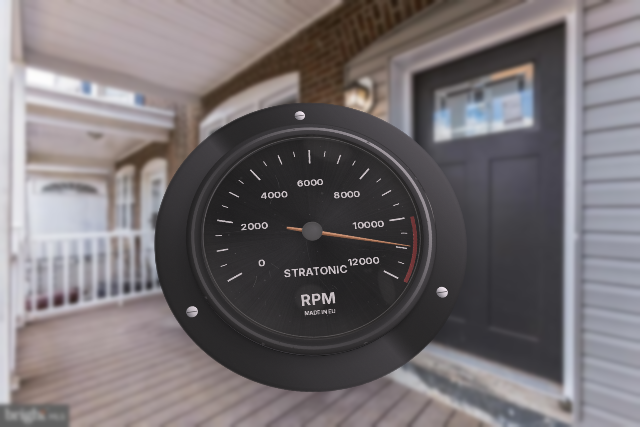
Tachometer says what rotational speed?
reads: 11000 rpm
